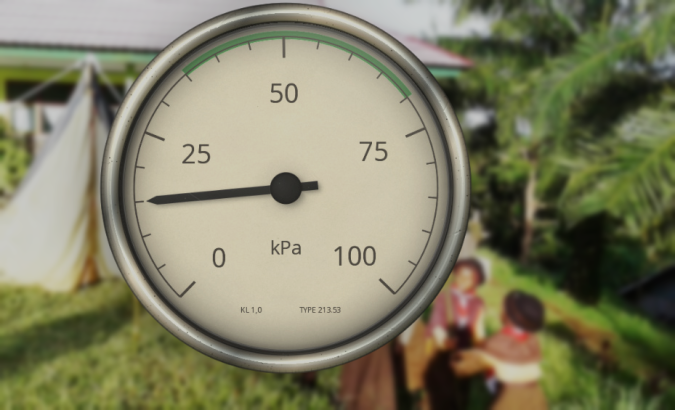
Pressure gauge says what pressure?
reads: 15 kPa
